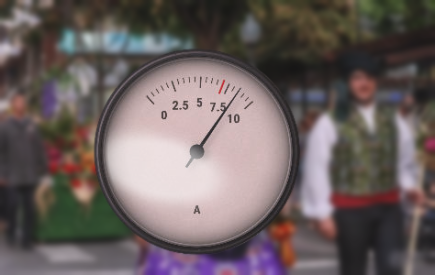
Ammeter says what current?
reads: 8.5 A
